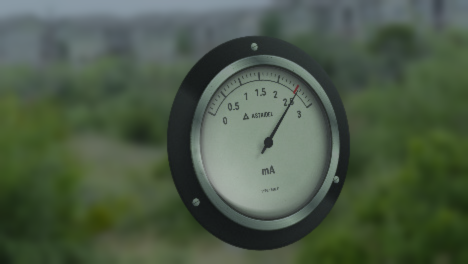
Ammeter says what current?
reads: 2.5 mA
